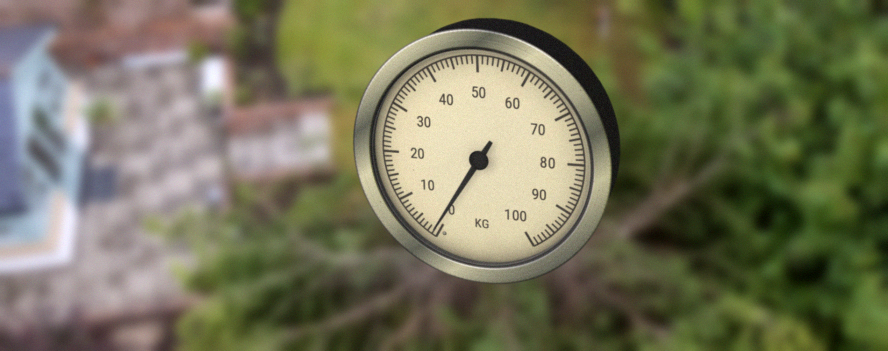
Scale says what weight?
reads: 1 kg
